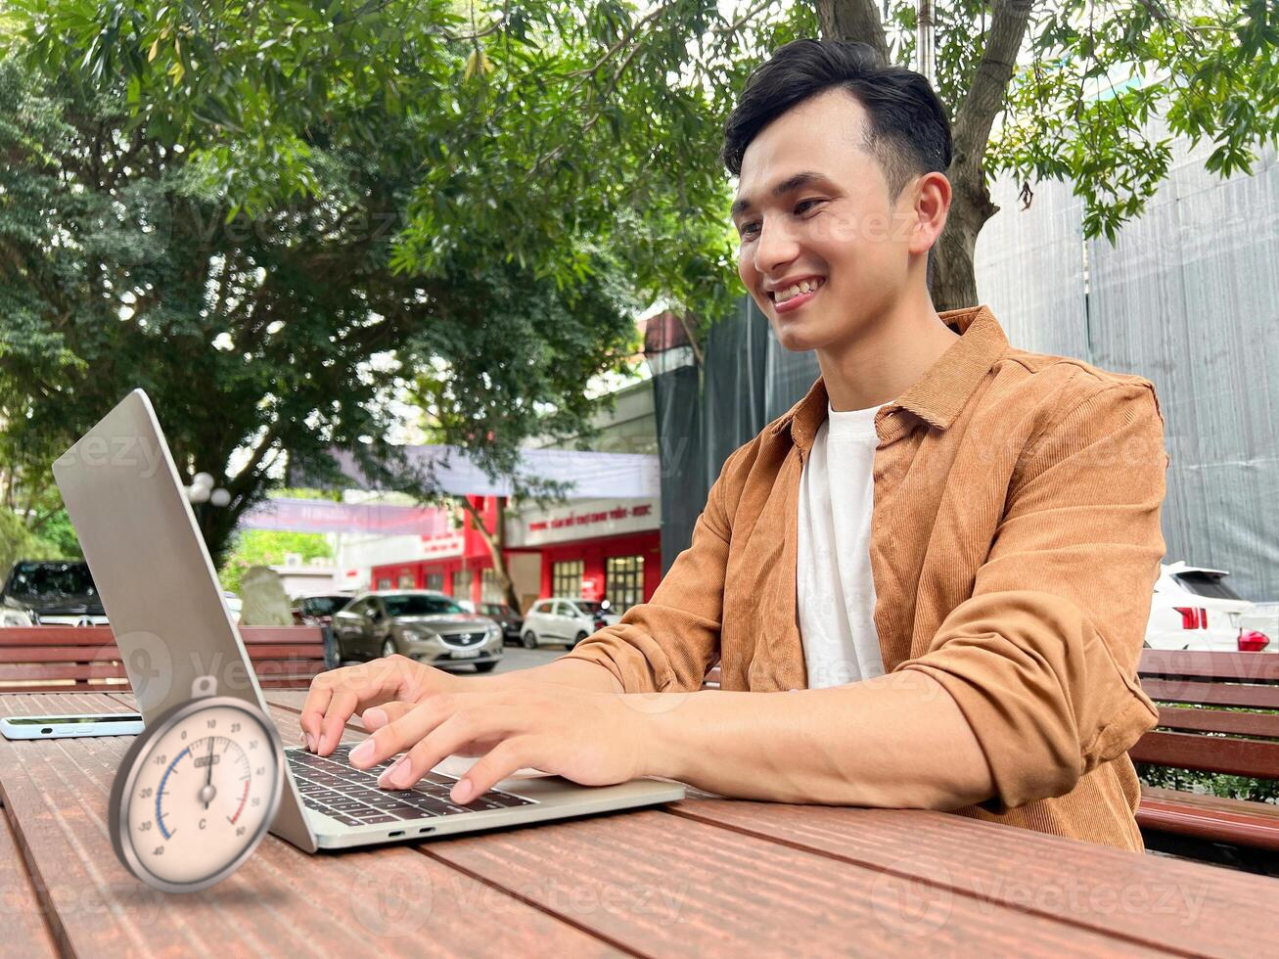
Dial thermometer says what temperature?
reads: 10 °C
